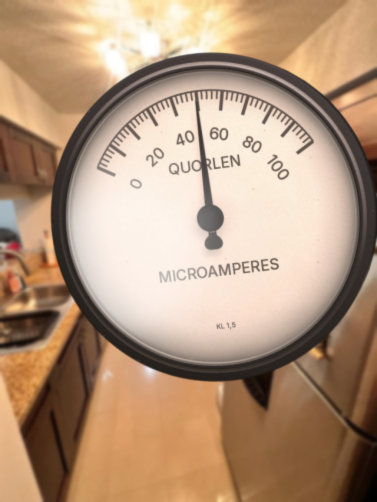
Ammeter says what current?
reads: 50 µA
